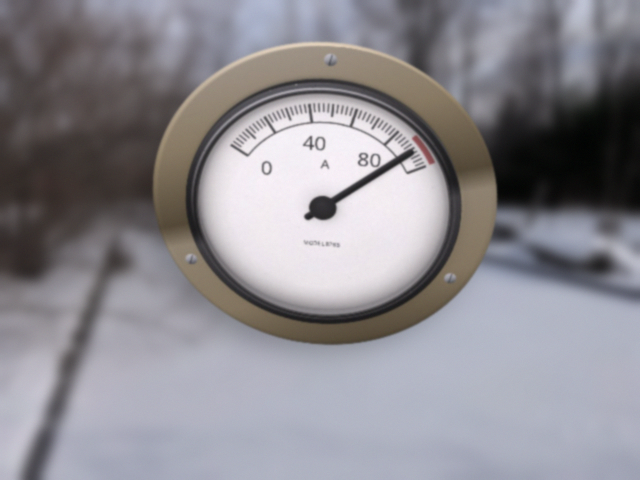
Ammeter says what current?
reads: 90 A
